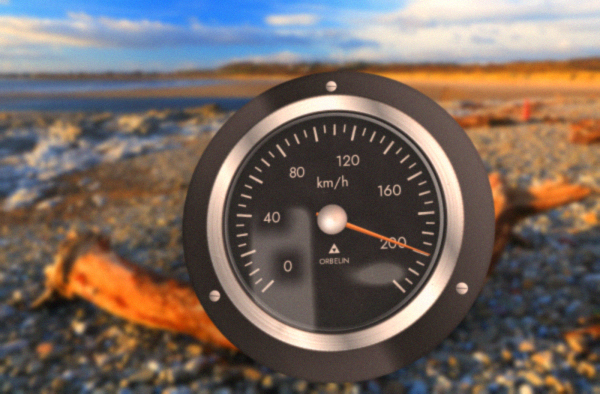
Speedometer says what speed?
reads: 200 km/h
